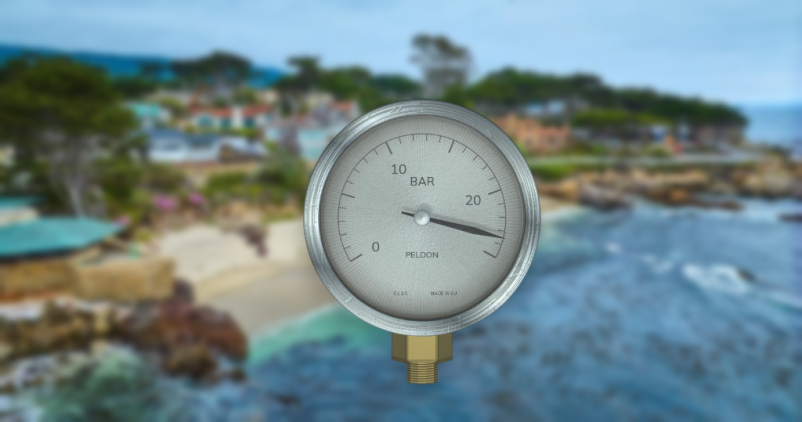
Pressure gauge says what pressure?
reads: 23.5 bar
